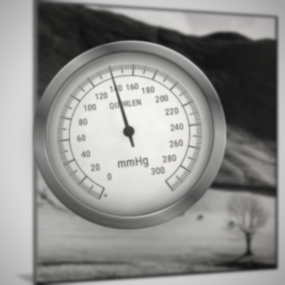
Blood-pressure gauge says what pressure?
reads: 140 mmHg
